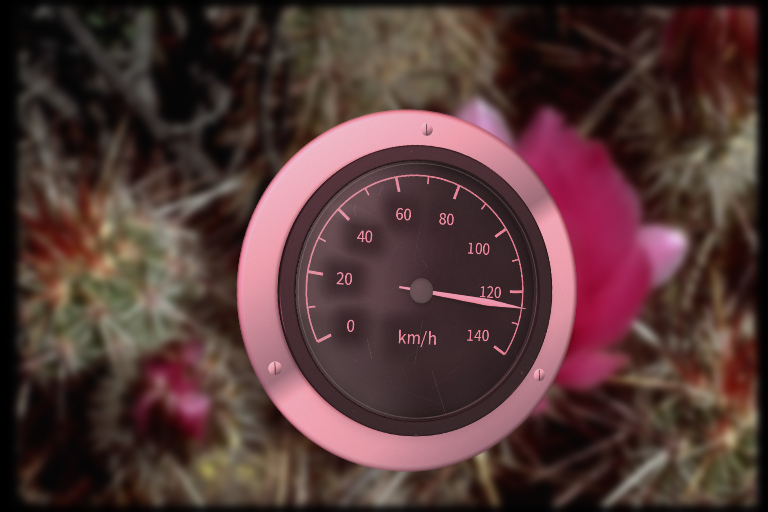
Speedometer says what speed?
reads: 125 km/h
